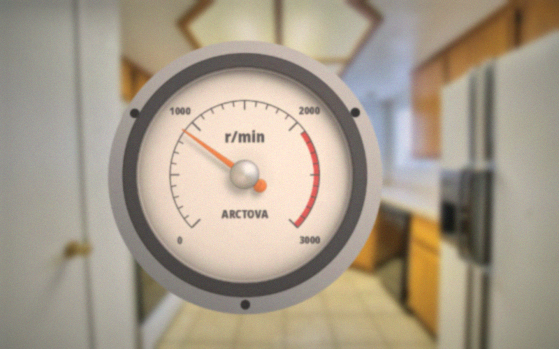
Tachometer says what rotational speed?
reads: 900 rpm
